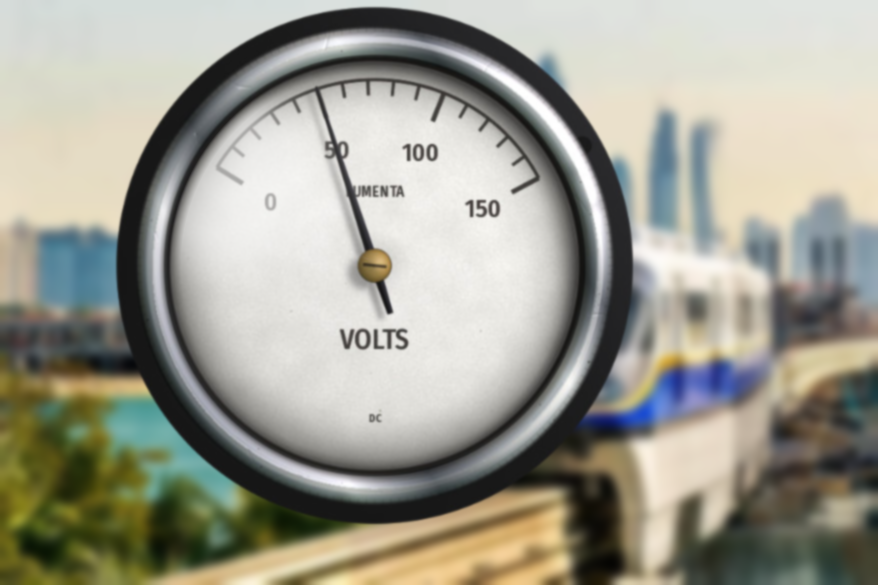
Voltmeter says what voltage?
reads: 50 V
